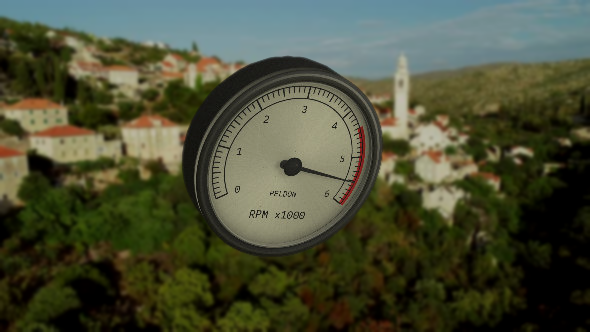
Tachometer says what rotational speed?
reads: 5500 rpm
